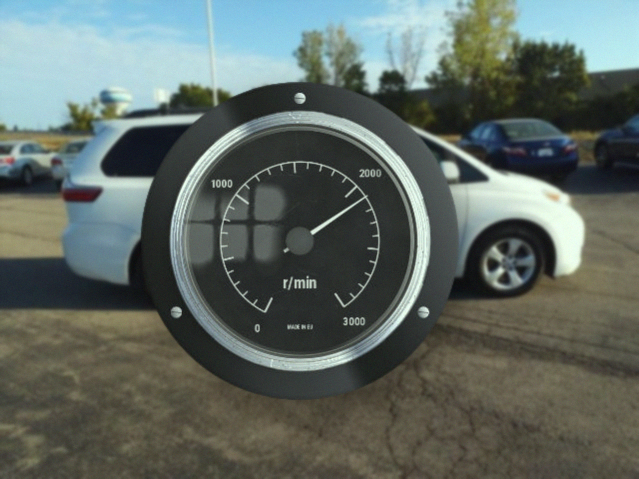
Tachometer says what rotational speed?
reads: 2100 rpm
